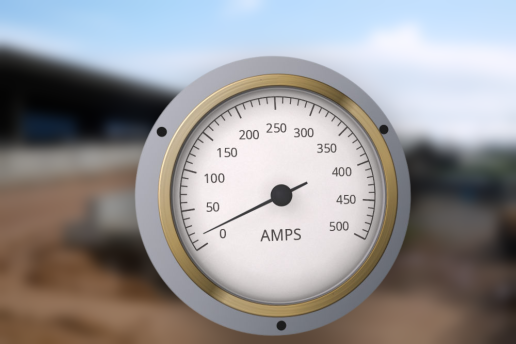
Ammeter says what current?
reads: 15 A
